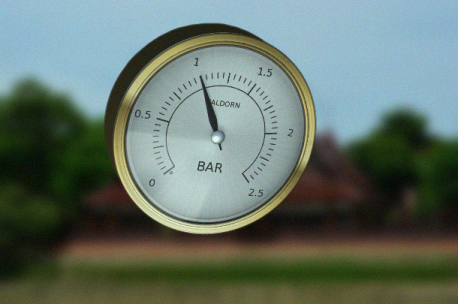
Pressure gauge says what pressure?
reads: 1 bar
